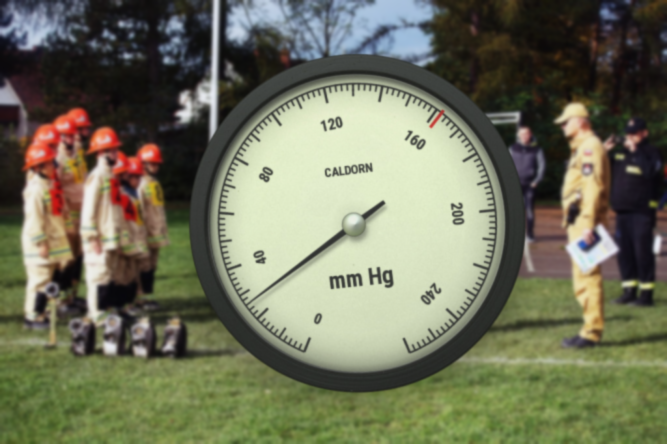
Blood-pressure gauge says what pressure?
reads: 26 mmHg
